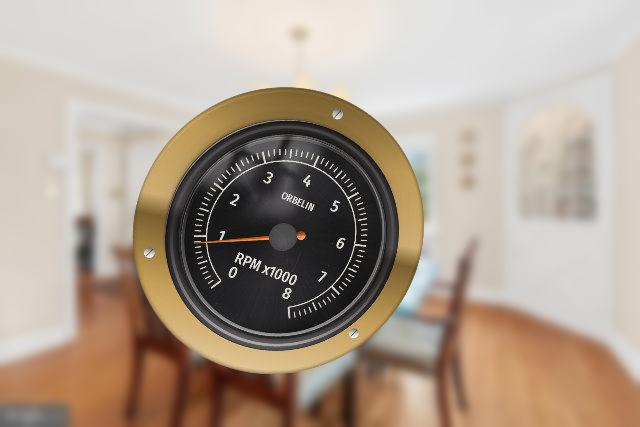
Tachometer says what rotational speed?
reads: 900 rpm
